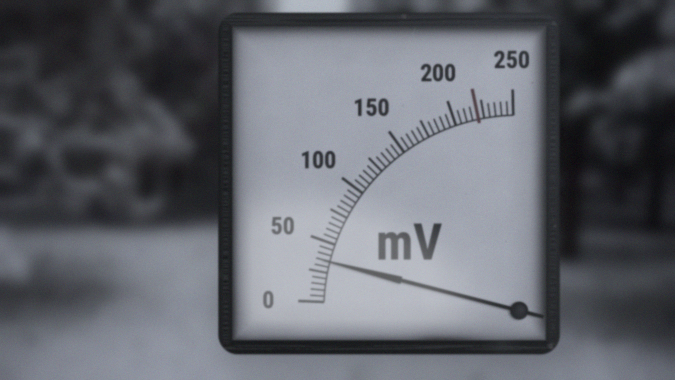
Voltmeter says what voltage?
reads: 35 mV
